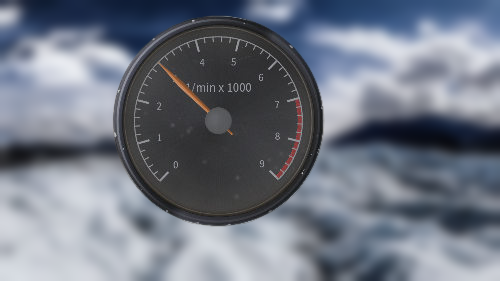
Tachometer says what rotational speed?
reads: 3000 rpm
